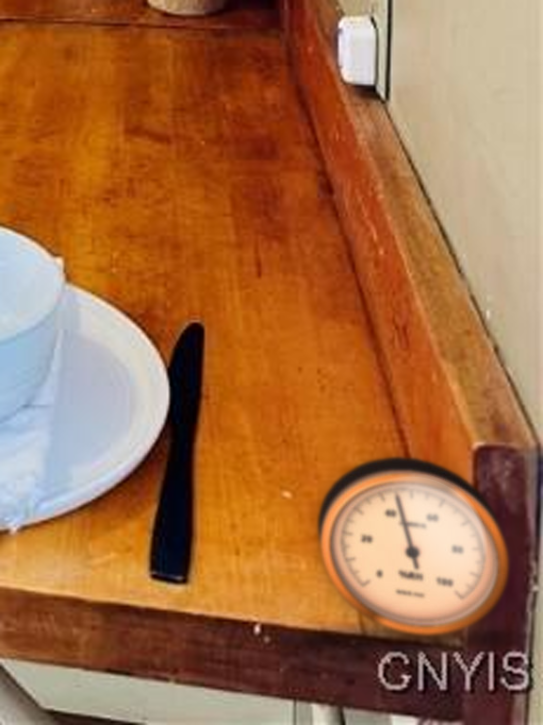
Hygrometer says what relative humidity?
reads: 45 %
